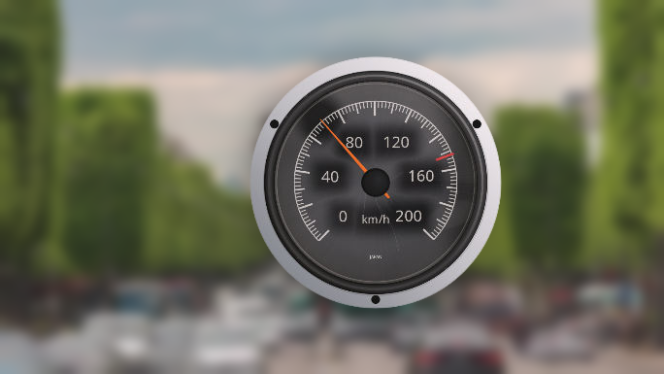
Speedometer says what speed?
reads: 70 km/h
